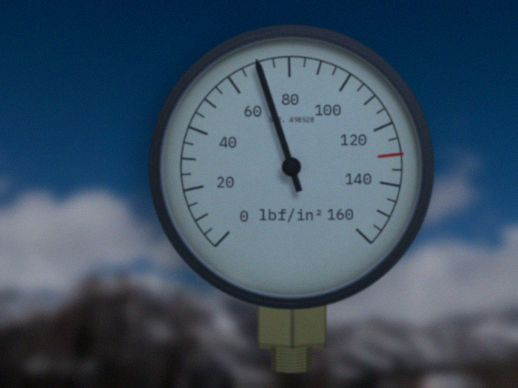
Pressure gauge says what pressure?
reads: 70 psi
